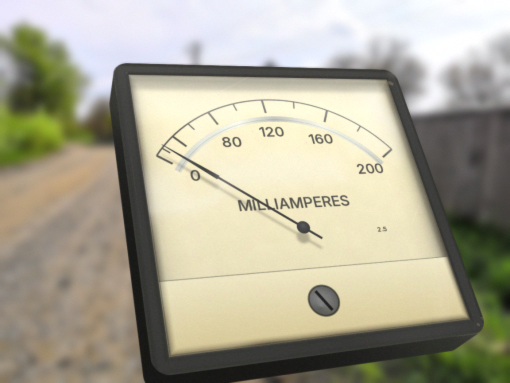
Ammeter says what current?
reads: 20 mA
